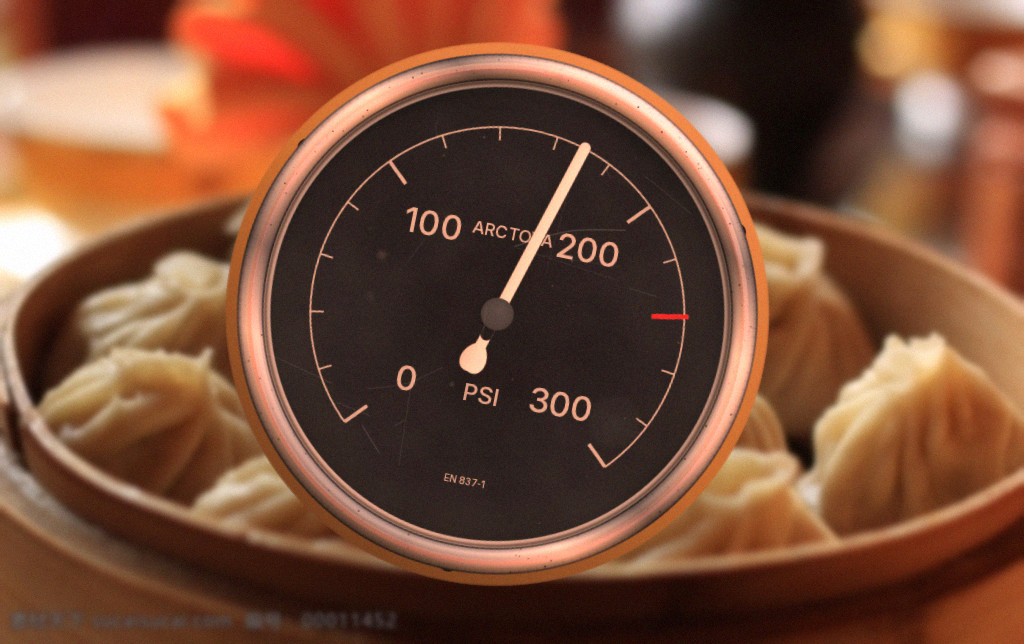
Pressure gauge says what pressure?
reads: 170 psi
